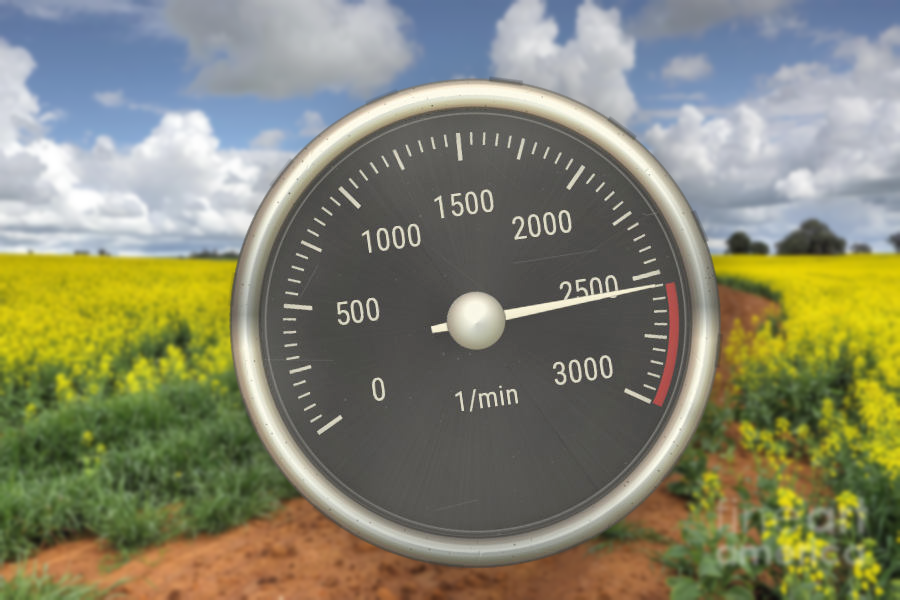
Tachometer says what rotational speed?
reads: 2550 rpm
